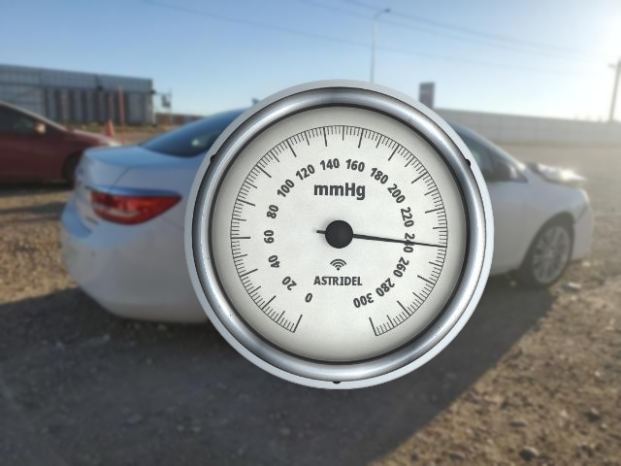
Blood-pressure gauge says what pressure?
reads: 240 mmHg
